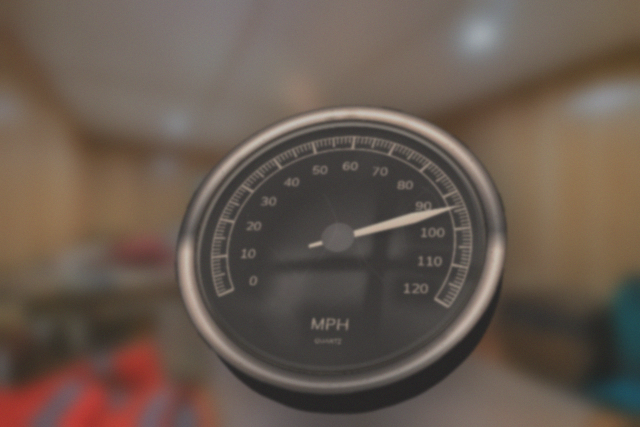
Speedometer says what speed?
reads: 95 mph
